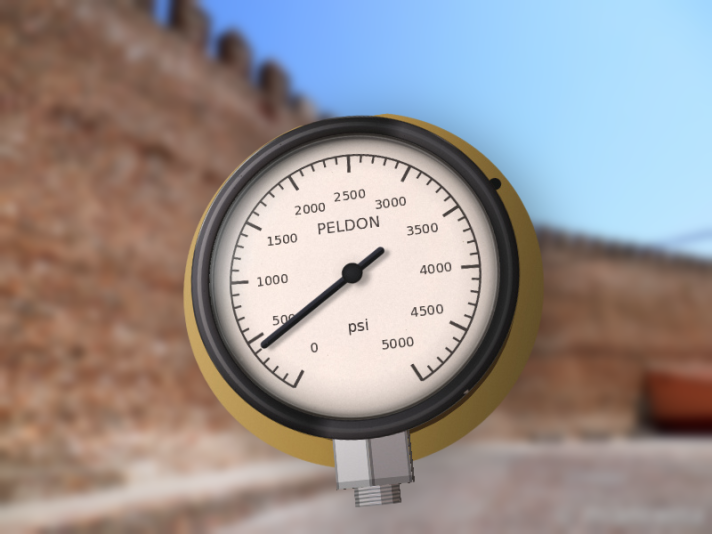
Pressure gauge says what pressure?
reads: 400 psi
